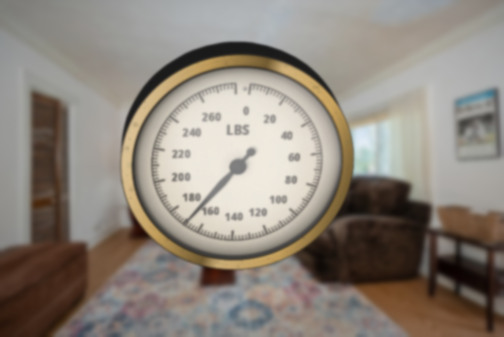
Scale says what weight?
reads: 170 lb
